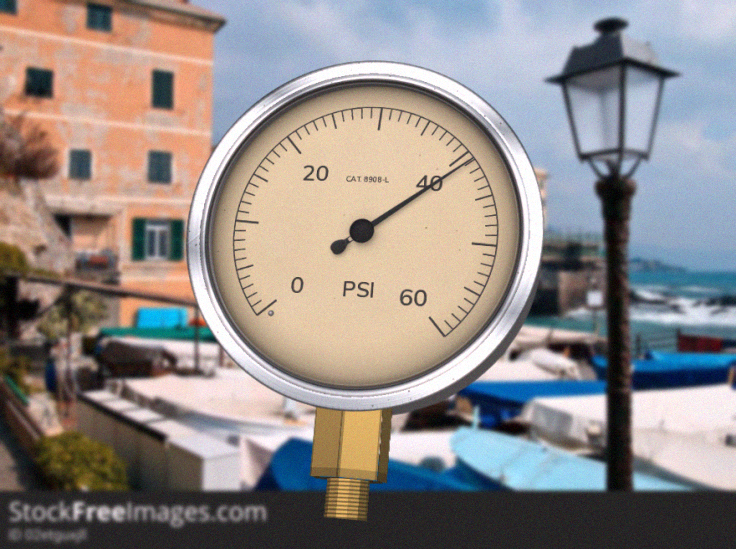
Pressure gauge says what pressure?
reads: 41 psi
